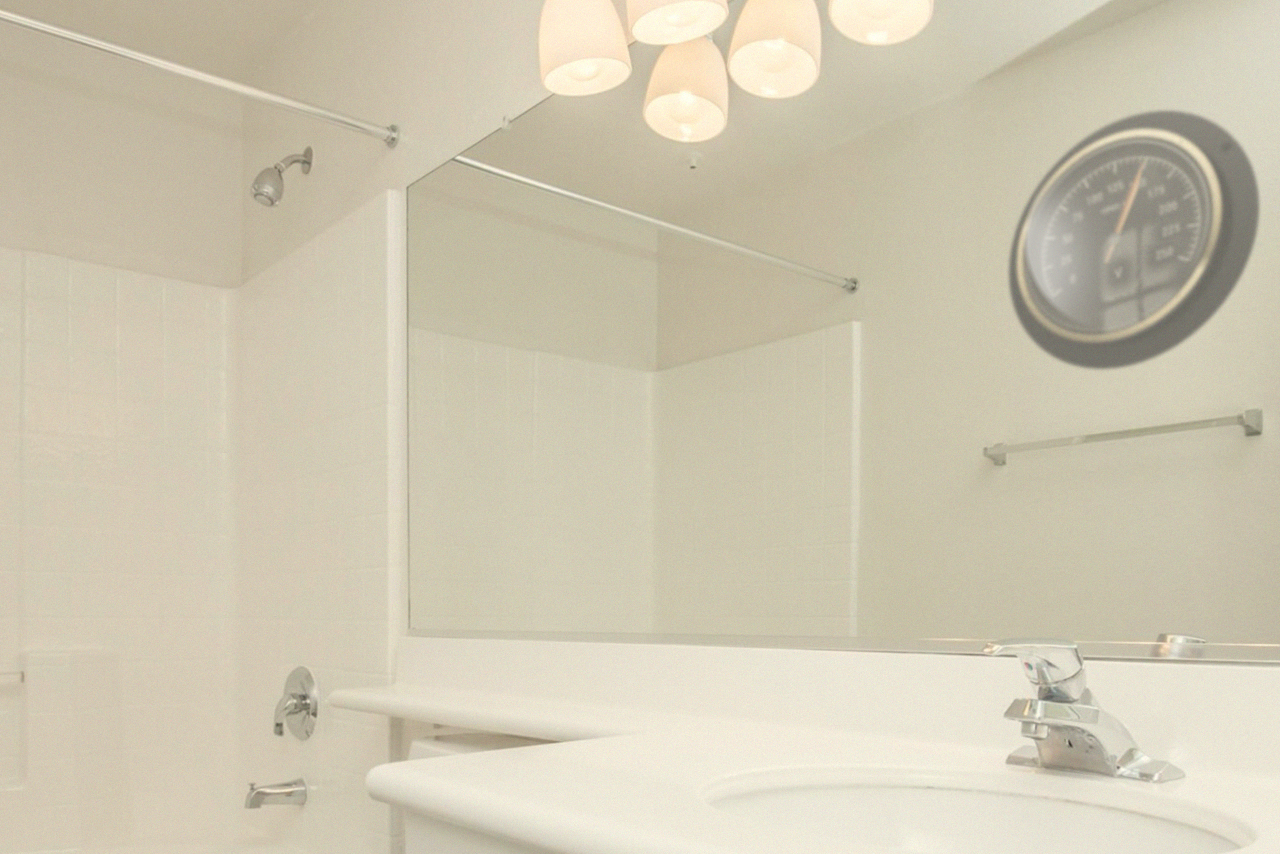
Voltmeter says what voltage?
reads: 150 V
